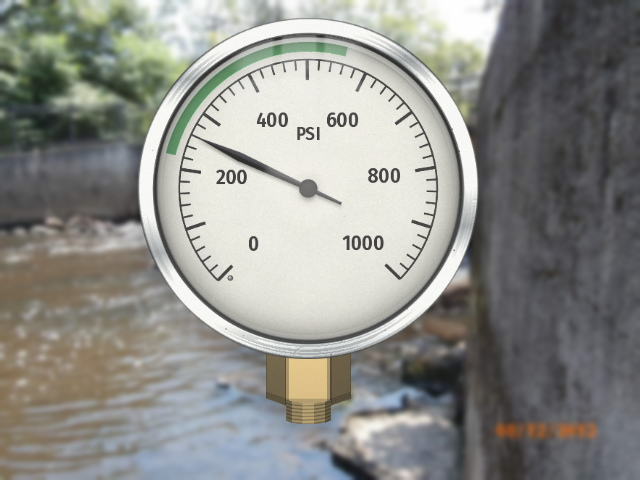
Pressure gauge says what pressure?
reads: 260 psi
